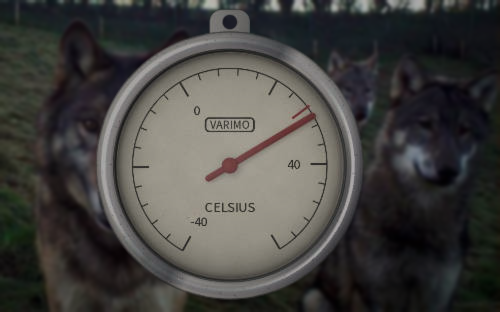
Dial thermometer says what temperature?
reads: 30 °C
